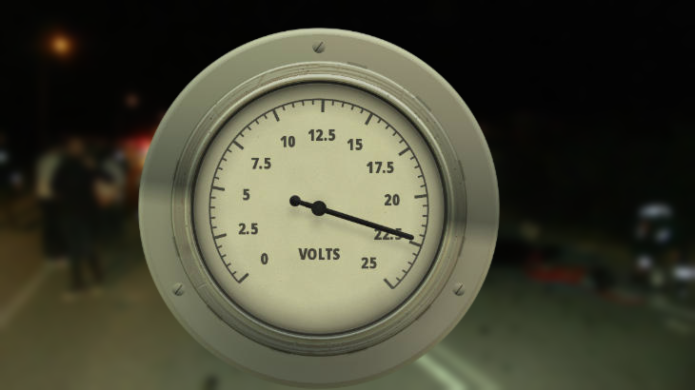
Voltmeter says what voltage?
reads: 22.25 V
